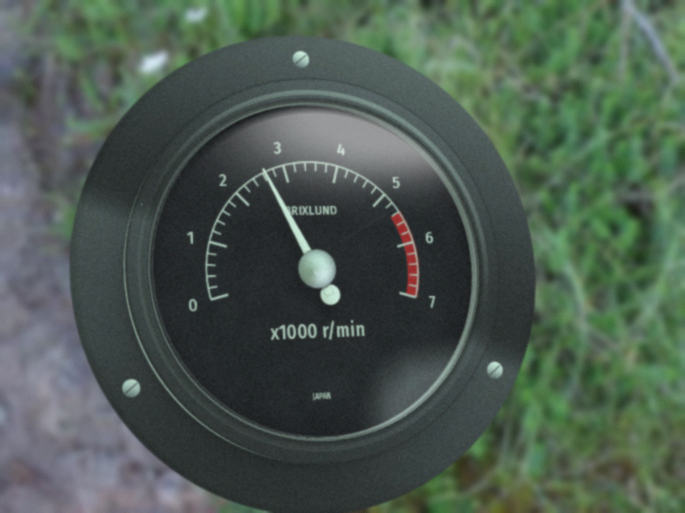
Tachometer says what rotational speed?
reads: 2600 rpm
